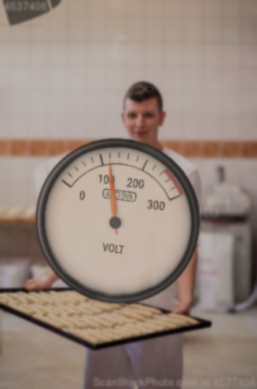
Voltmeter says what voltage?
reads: 120 V
